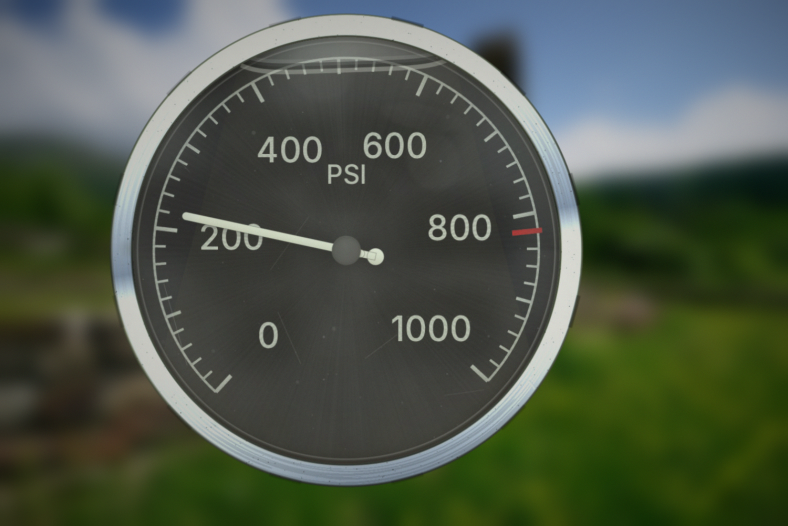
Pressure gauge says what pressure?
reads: 220 psi
